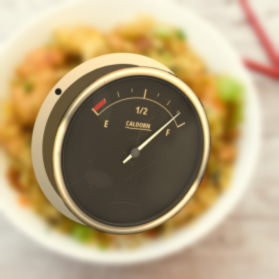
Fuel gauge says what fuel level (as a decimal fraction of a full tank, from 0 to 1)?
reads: 0.875
